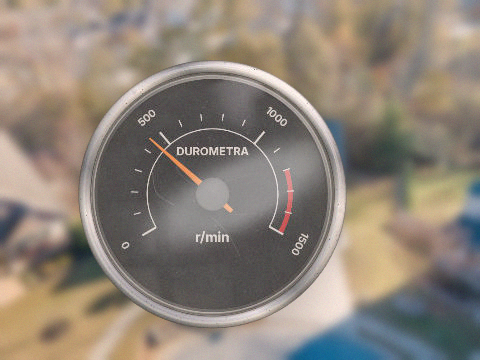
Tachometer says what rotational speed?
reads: 450 rpm
